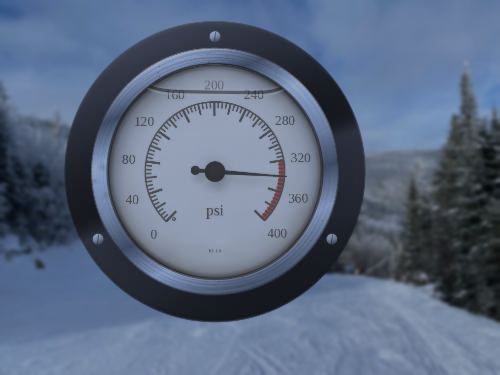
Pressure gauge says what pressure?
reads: 340 psi
